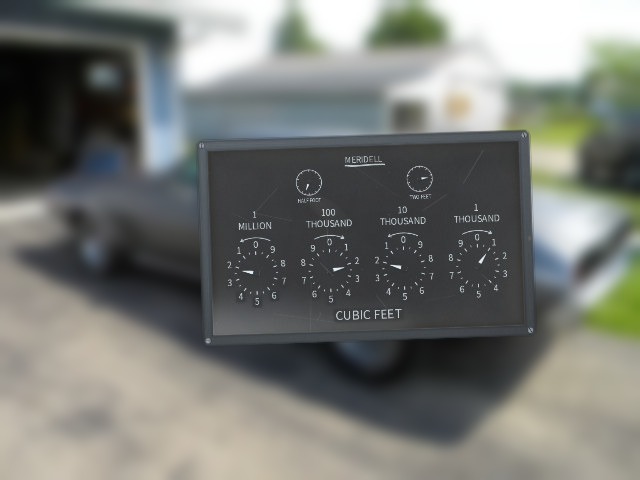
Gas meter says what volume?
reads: 222100 ft³
